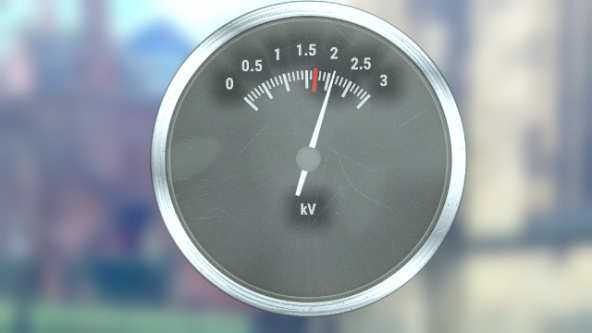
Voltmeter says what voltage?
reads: 2.1 kV
